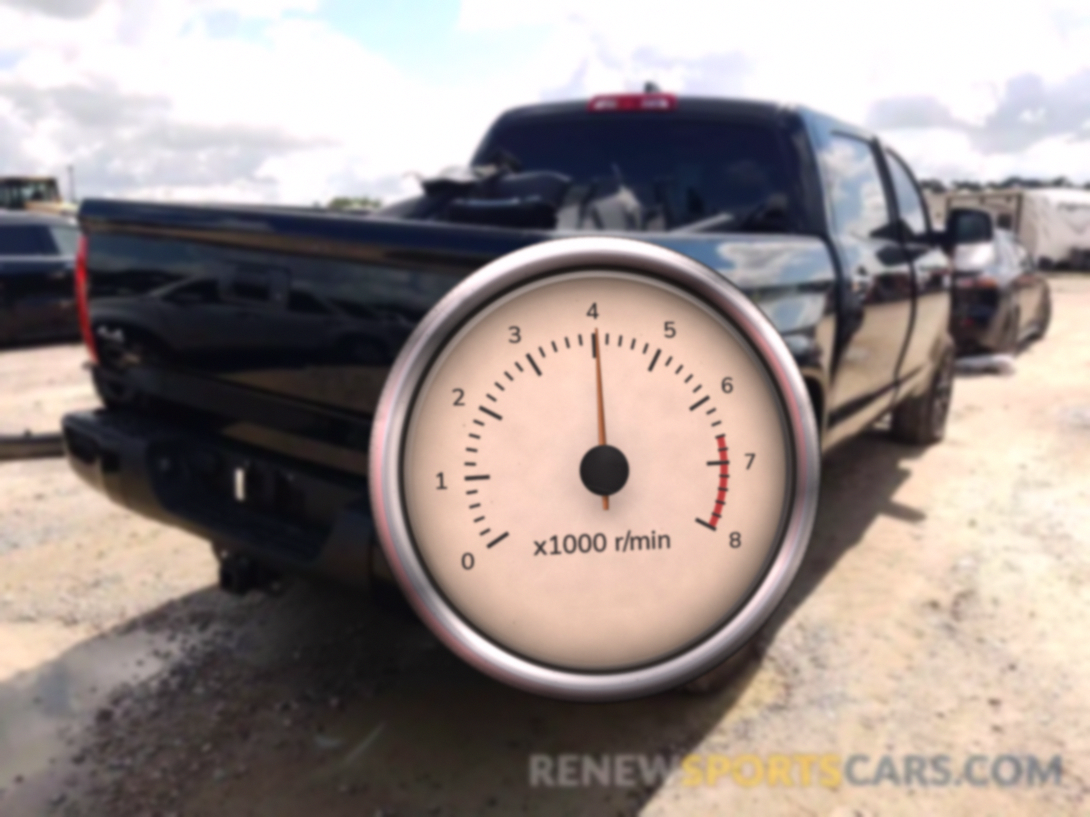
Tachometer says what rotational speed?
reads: 4000 rpm
